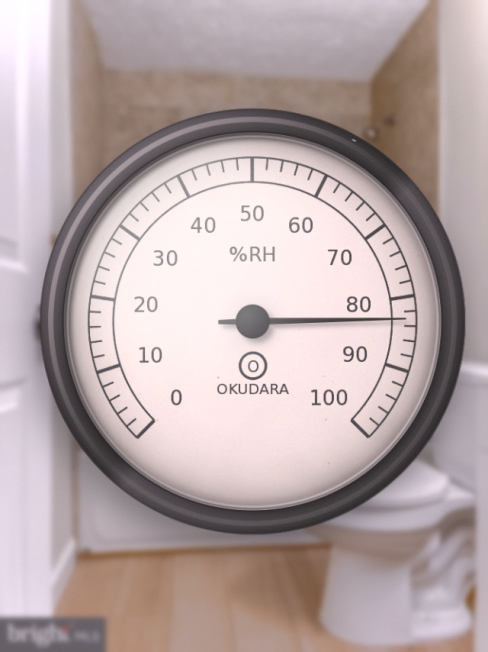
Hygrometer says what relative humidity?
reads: 83 %
